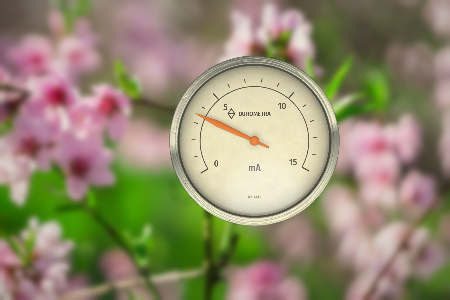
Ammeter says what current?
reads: 3.5 mA
